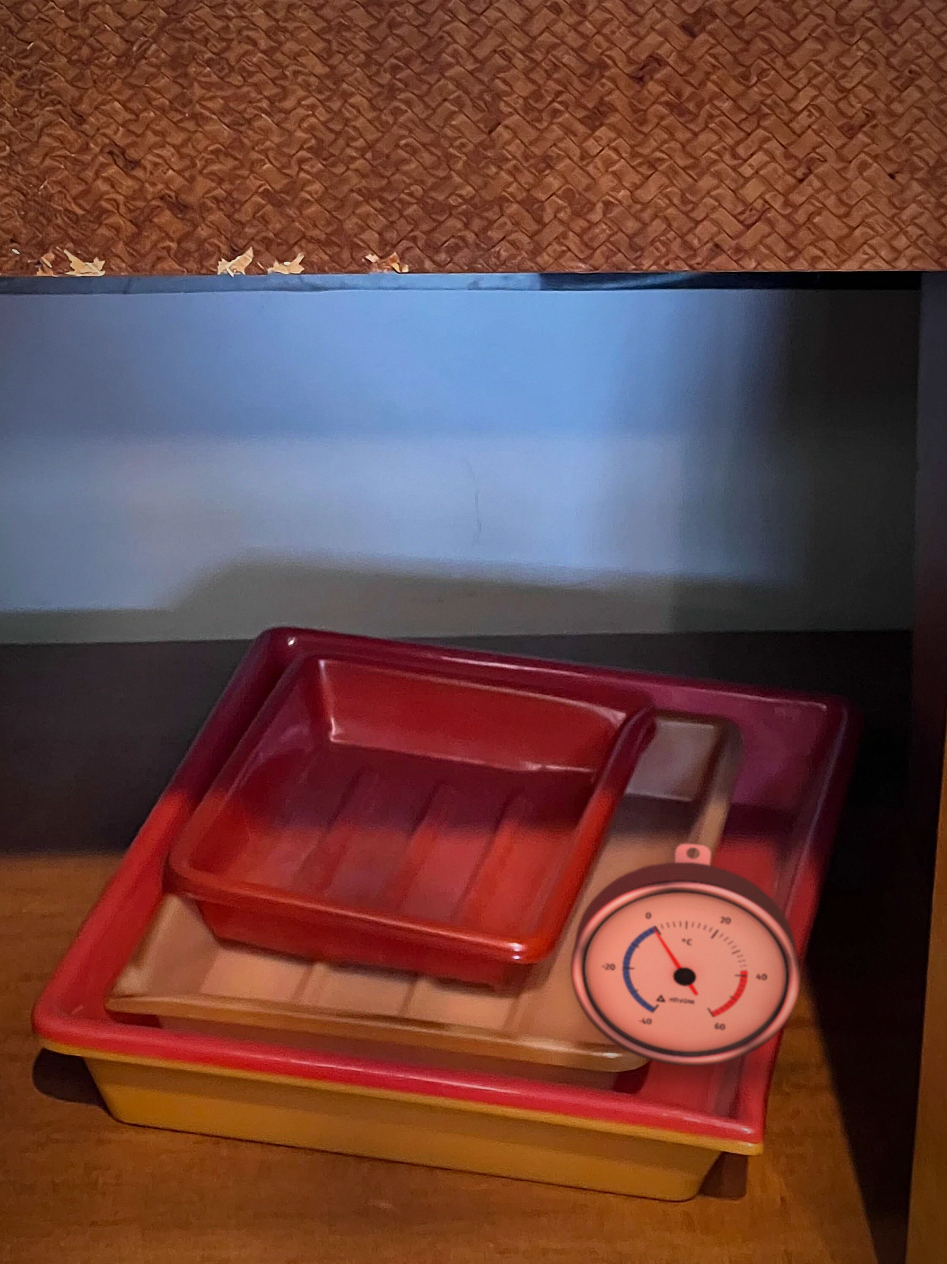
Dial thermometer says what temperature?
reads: 0 °C
